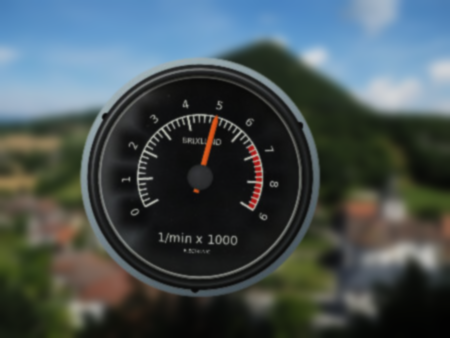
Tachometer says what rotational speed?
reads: 5000 rpm
